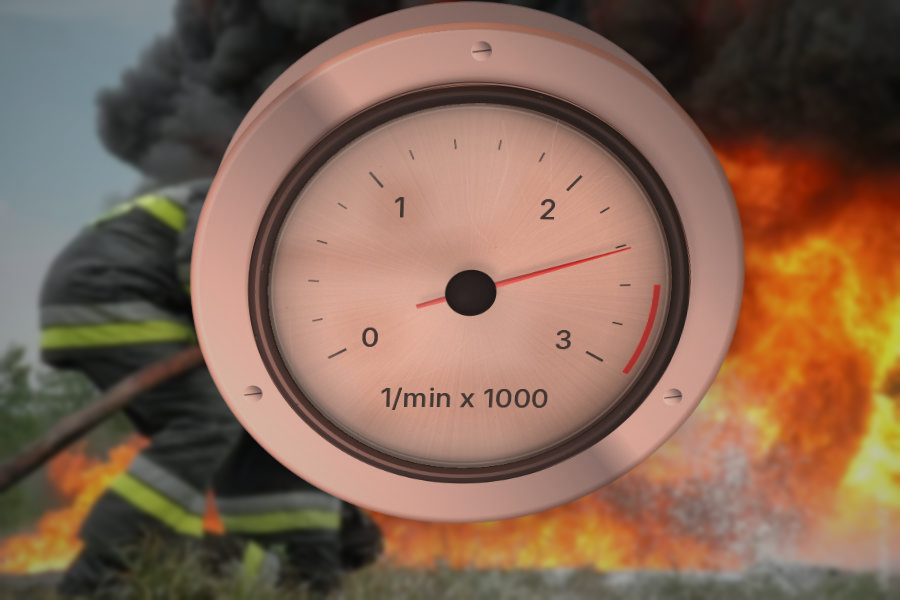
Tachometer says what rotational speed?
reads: 2400 rpm
